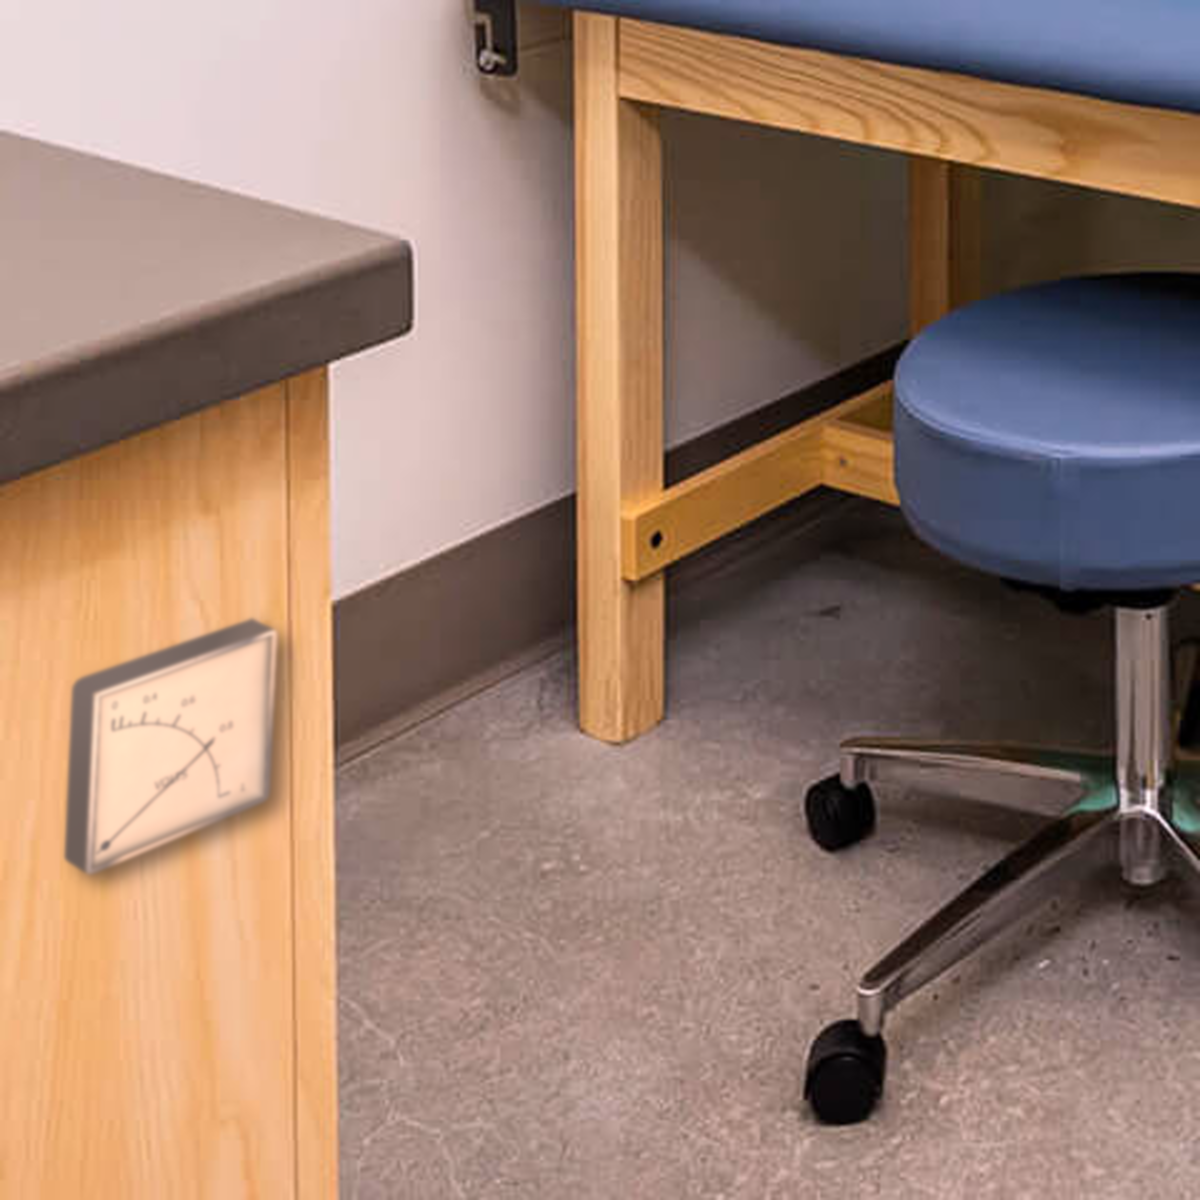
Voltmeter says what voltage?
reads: 0.8 V
